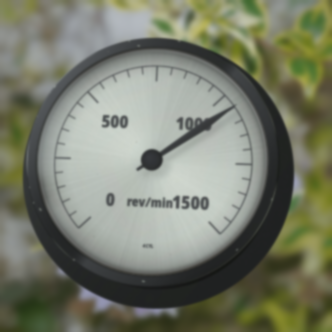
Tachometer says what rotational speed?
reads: 1050 rpm
